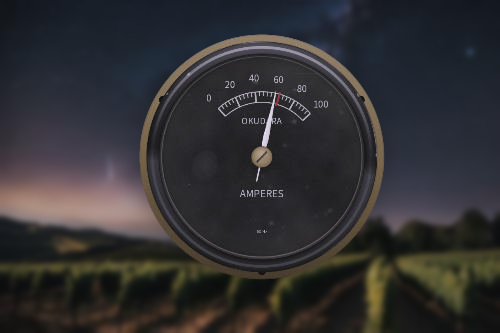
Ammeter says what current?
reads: 60 A
